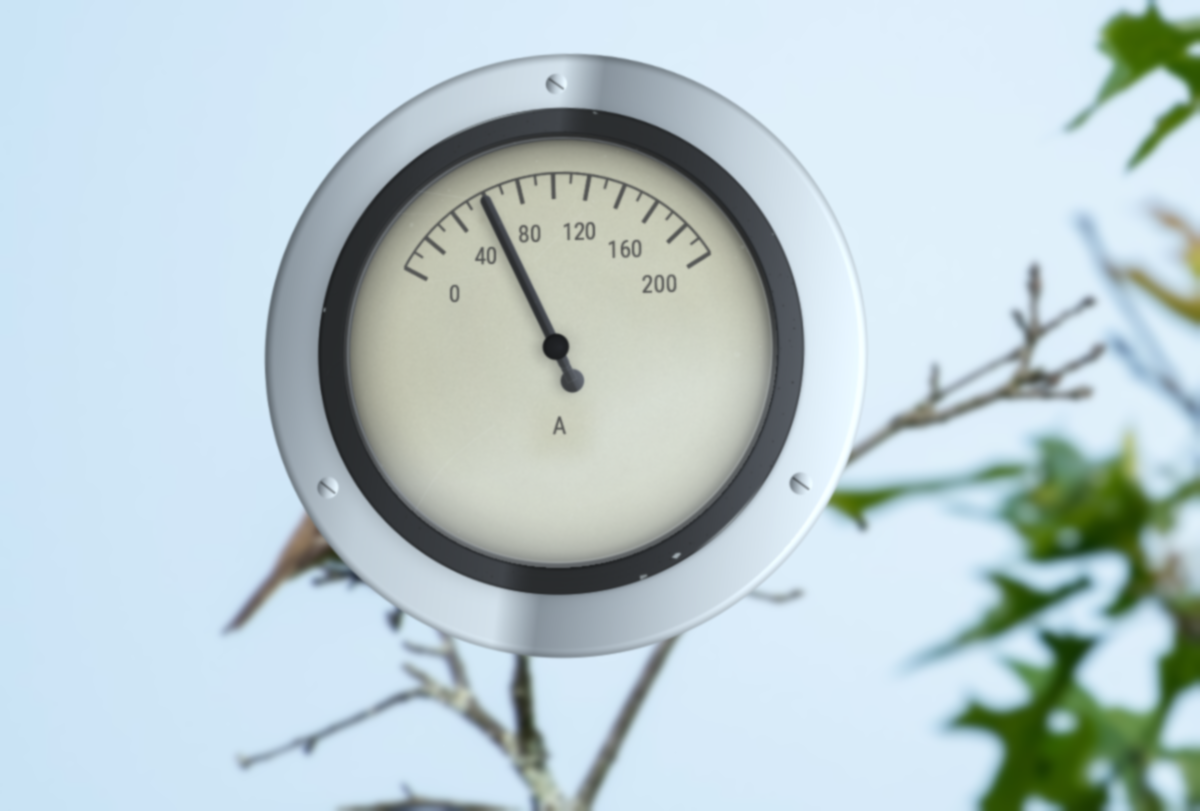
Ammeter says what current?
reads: 60 A
